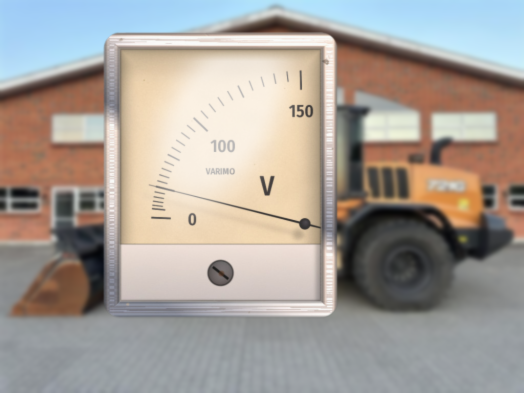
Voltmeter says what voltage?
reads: 50 V
